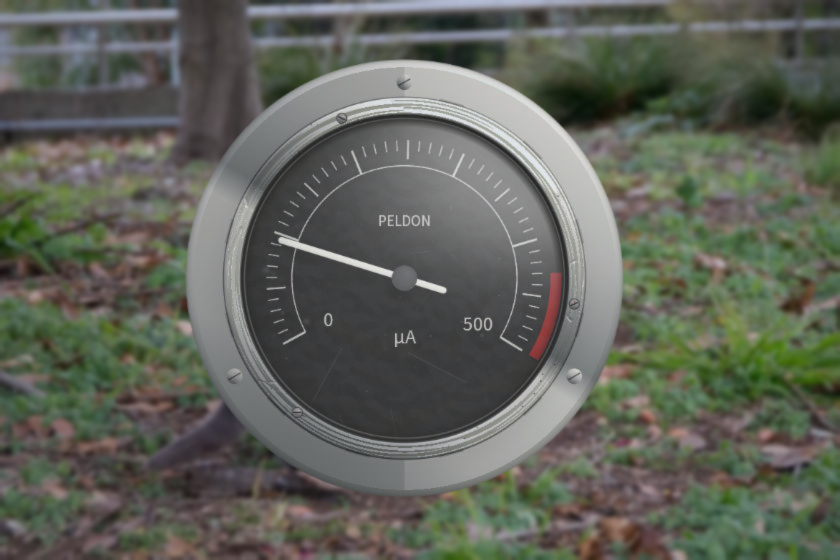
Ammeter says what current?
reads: 95 µA
